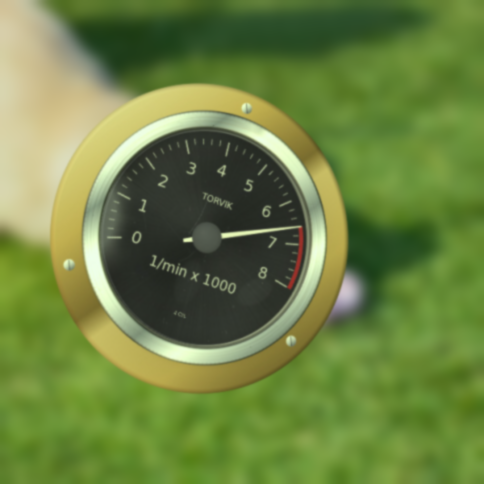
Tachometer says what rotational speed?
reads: 6600 rpm
